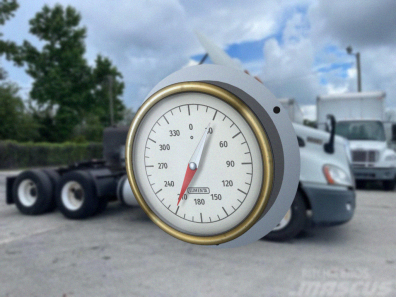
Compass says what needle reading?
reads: 210 °
